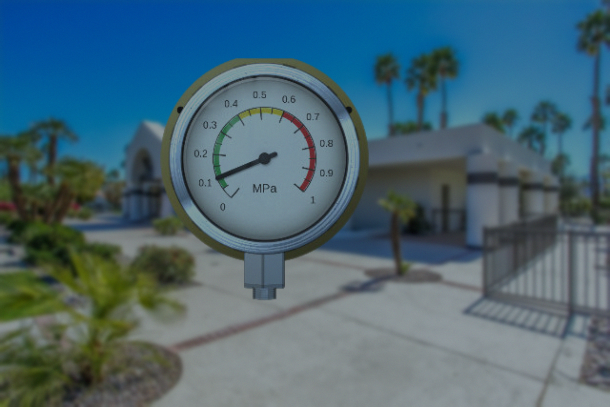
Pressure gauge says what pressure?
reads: 0.1 MPa
